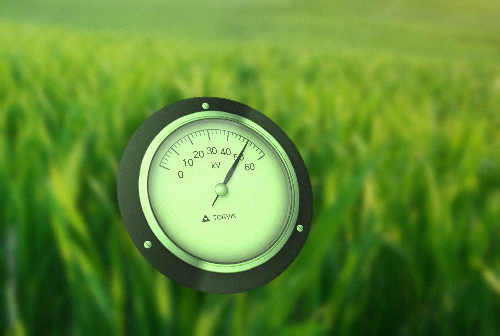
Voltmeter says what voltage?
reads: 50 kV
